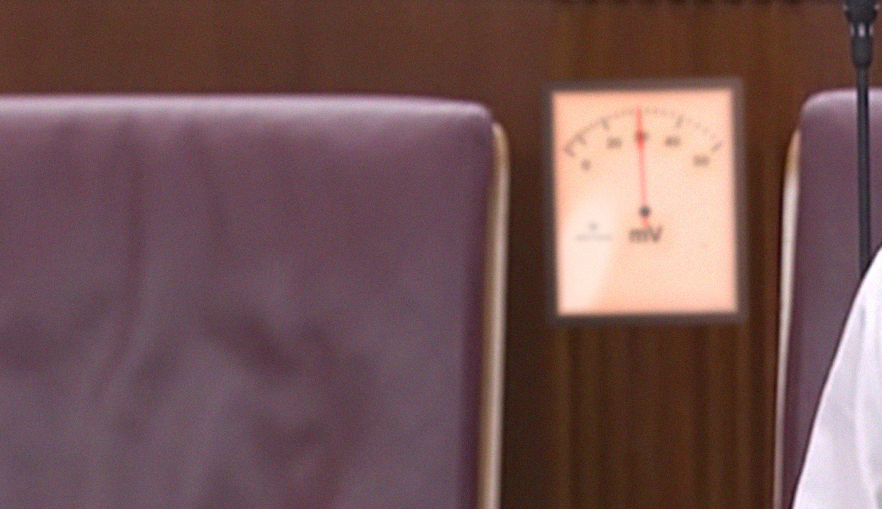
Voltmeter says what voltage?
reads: 30 mV
